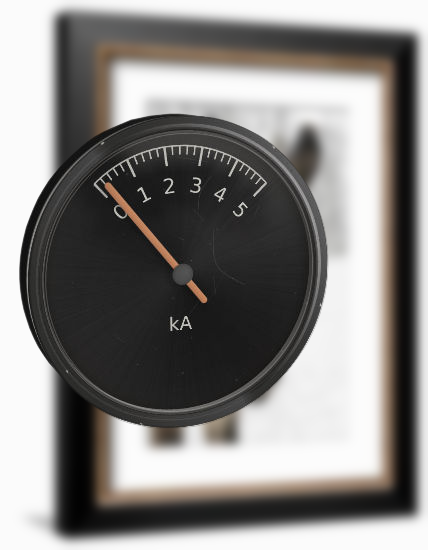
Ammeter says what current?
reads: 0.2 kA
